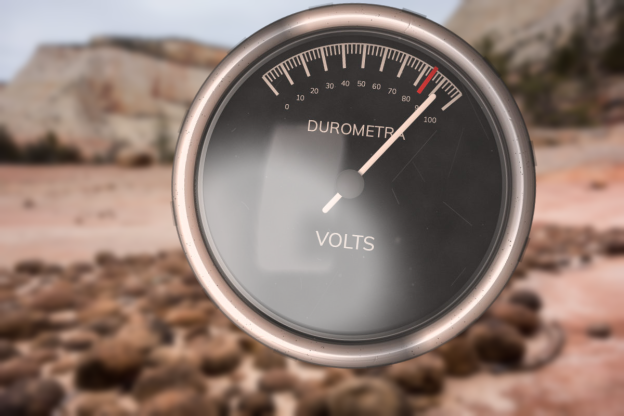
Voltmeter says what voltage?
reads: 92 V
